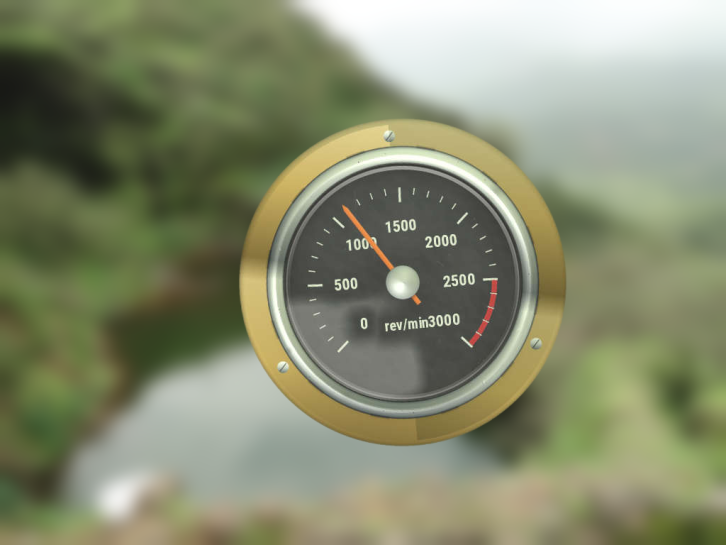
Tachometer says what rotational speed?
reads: 1100 rpm
